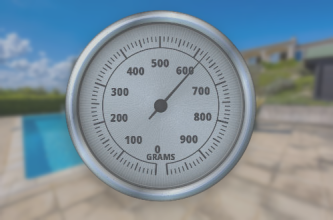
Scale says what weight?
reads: 620 g
